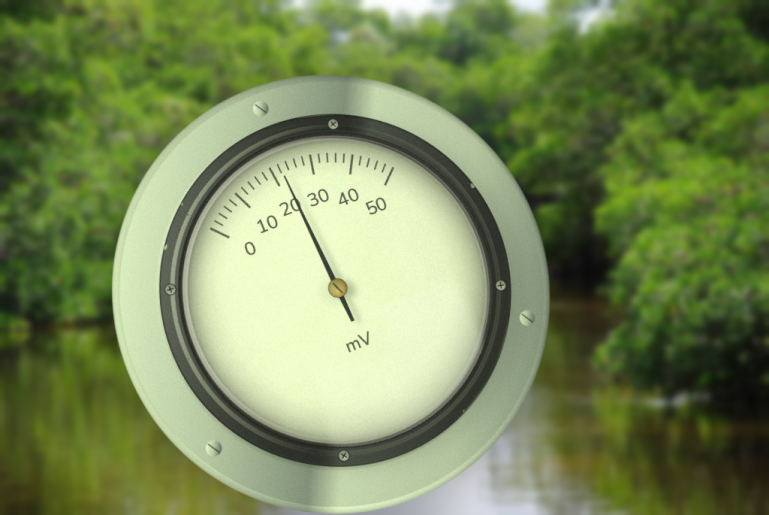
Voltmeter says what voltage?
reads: 22 mV
